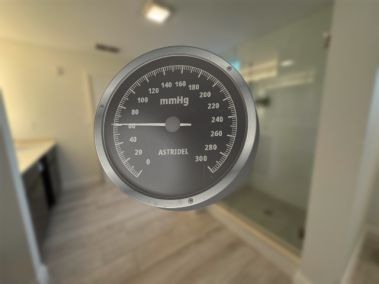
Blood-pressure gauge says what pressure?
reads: 60 mmHg
